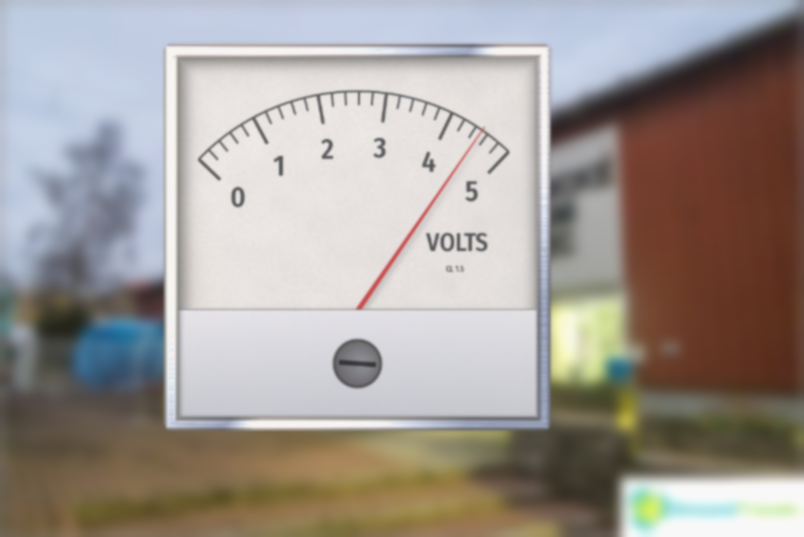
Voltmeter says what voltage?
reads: 4.5 V
